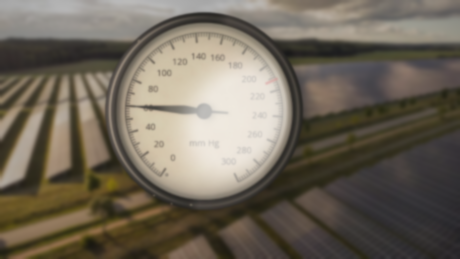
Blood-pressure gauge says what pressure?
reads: 60 mmHg
